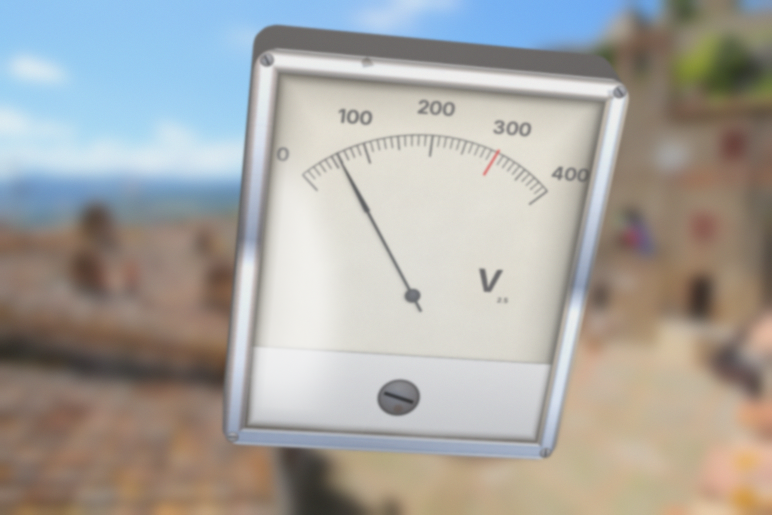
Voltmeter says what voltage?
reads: 60 V
